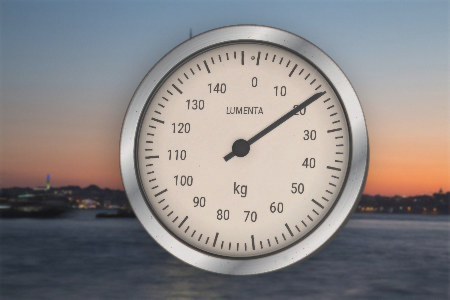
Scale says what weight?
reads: 20 kg
